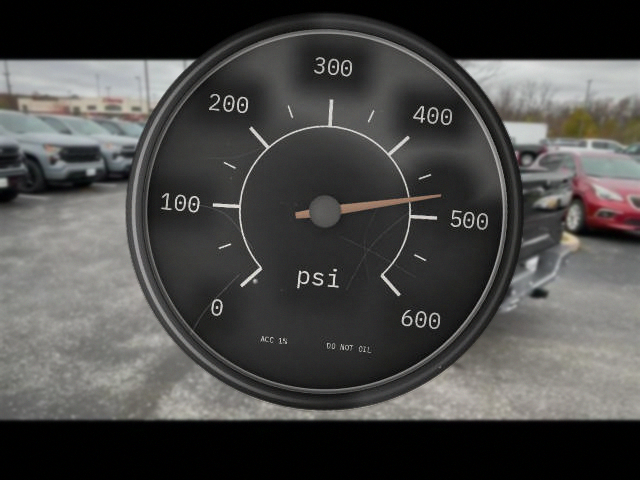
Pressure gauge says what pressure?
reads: 475 psi
